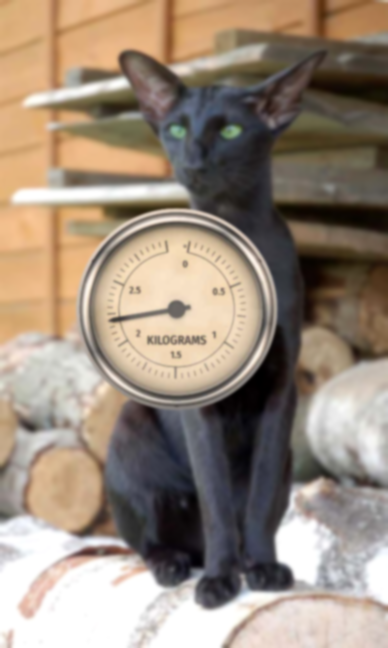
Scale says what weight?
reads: 2.2 kg
